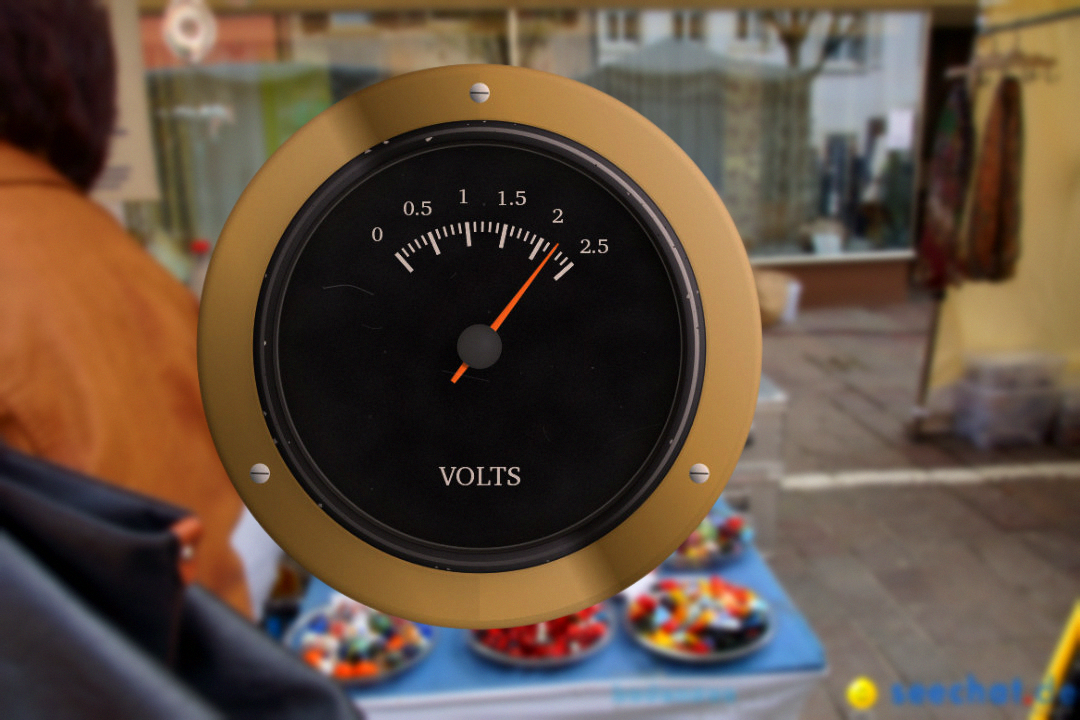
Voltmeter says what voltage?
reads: 2.2 V
